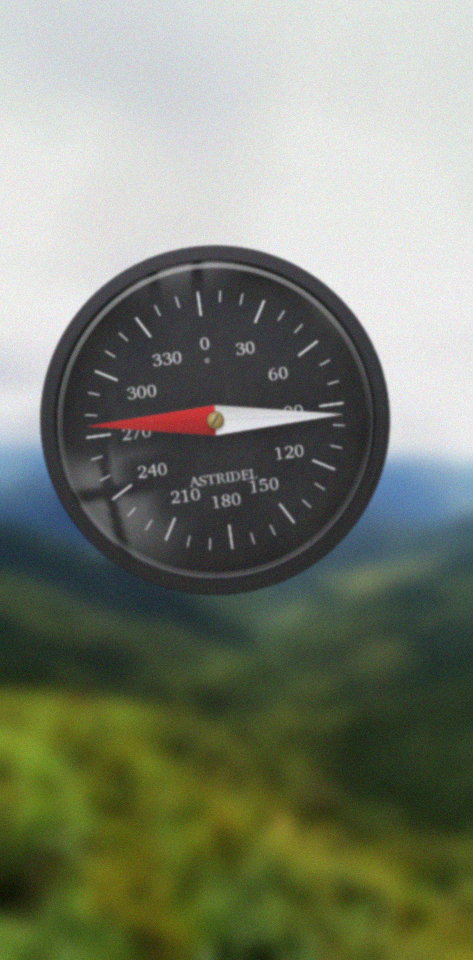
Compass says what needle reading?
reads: 275 °
